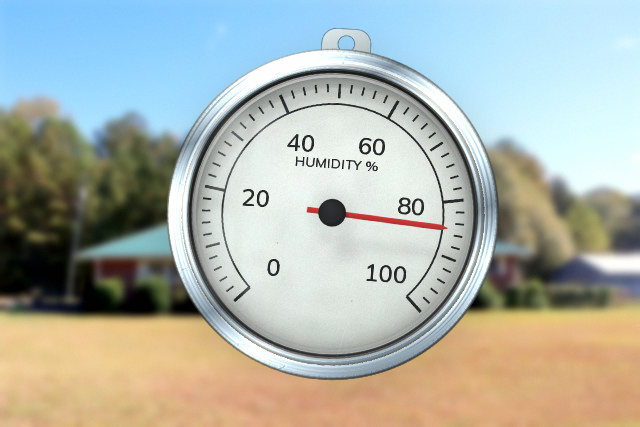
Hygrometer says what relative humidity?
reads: 85 %
